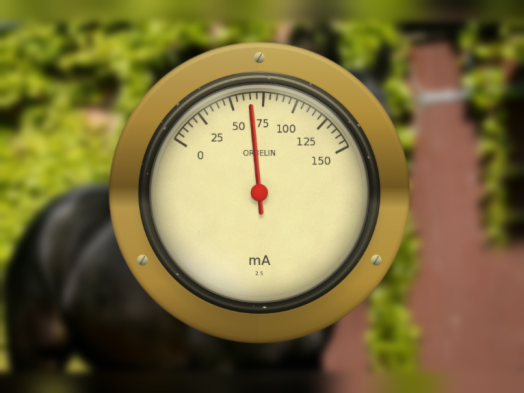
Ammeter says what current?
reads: 65 mA
